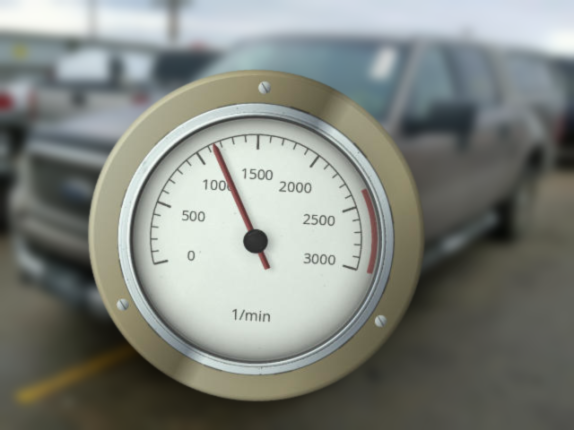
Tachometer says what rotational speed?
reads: 1150 rpm
